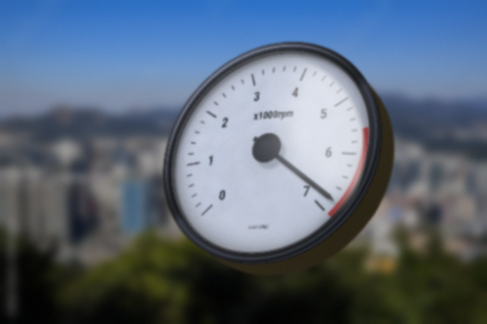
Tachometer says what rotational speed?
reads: 6800 rpm
